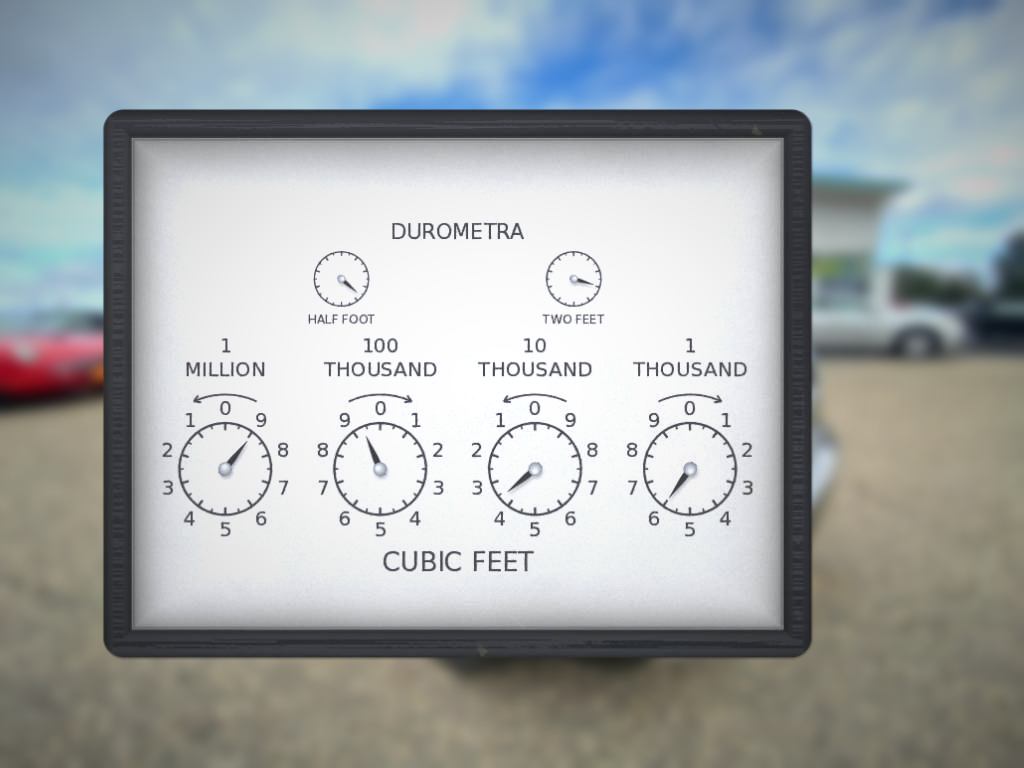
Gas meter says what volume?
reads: 893600 ft³
